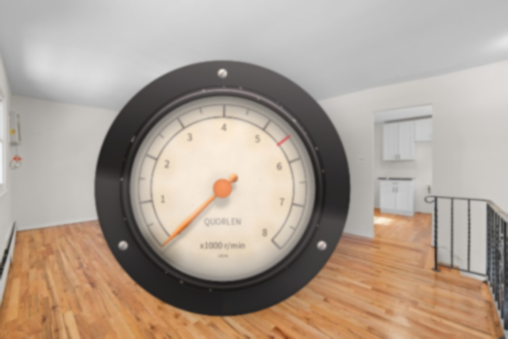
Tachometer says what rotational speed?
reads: 0 rpm
